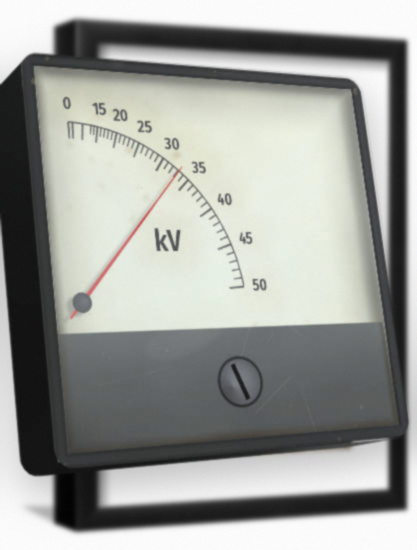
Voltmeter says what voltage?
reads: 33 kV
